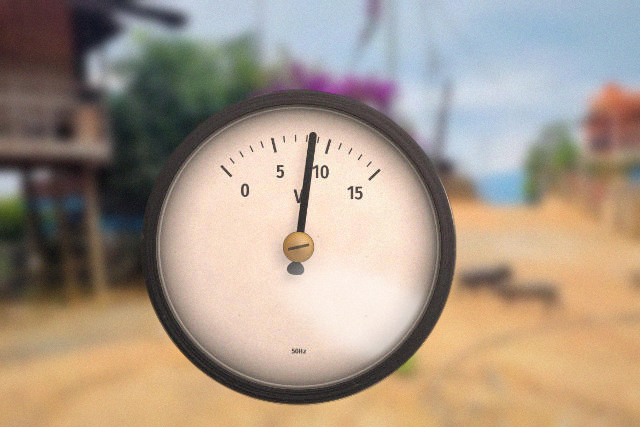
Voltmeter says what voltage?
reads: 8.5 V
